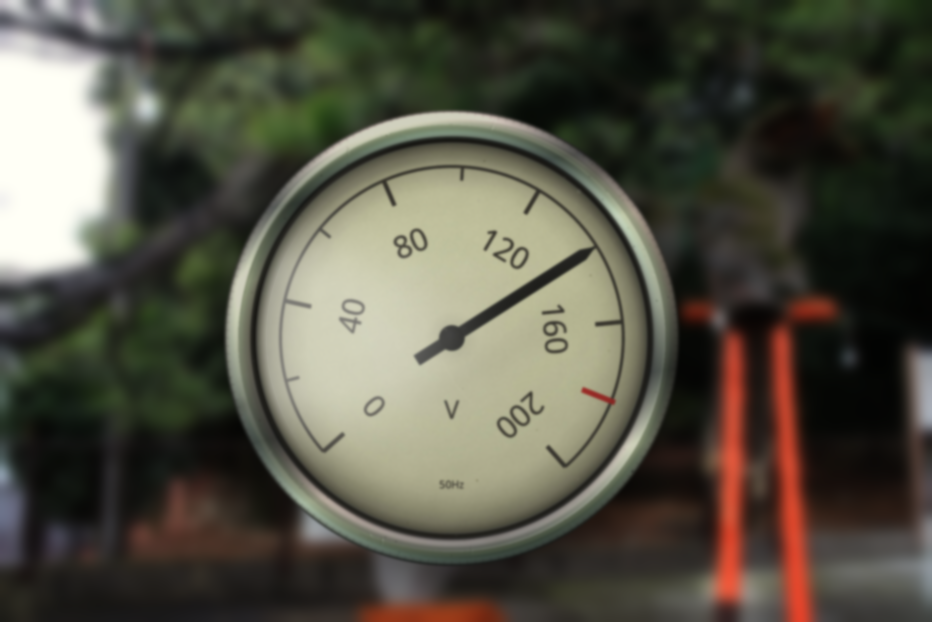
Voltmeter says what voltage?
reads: 140 V
